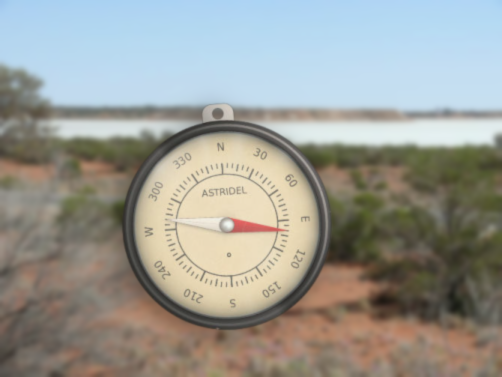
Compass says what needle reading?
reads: 100 °
